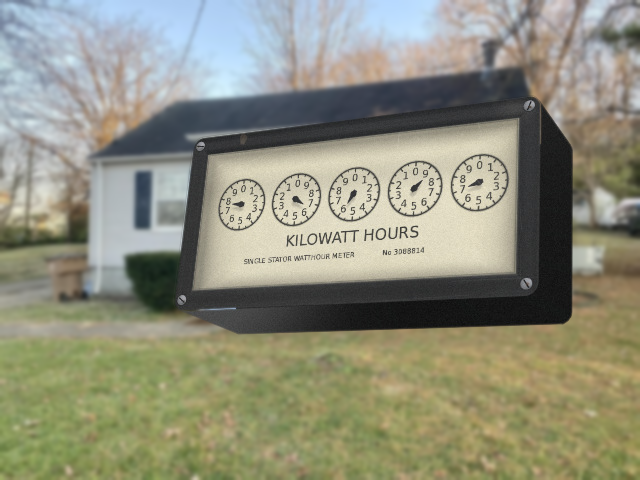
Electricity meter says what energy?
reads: 76587 kWh
